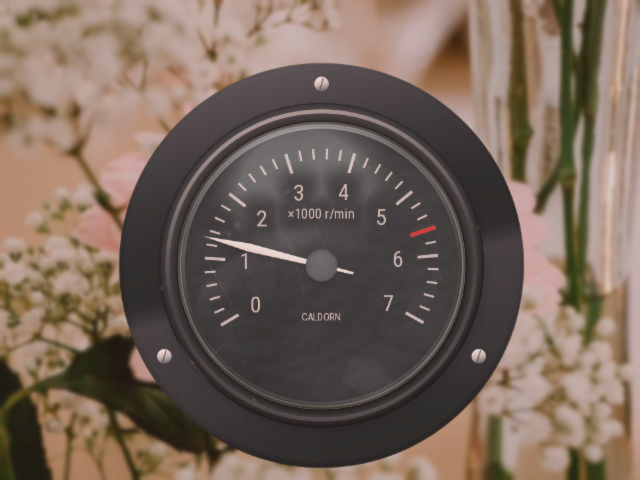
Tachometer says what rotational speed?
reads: 1300 rpm
